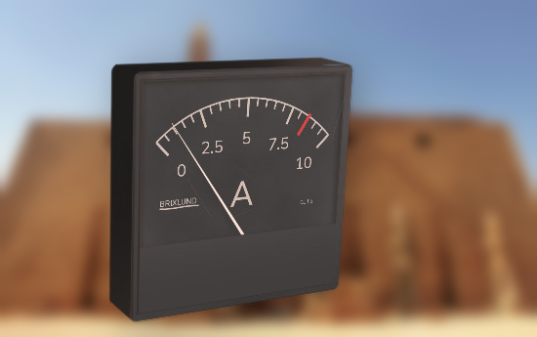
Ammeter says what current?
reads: 1 A
